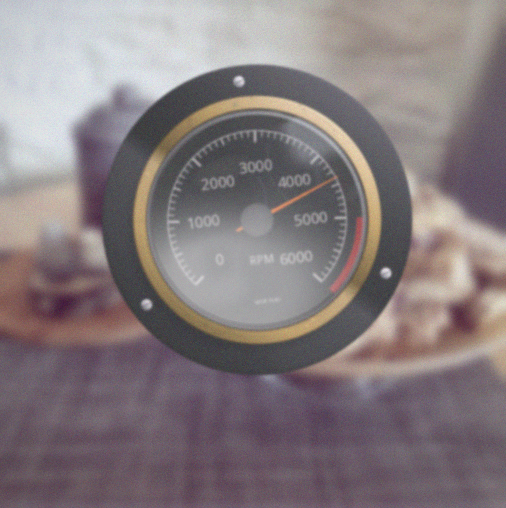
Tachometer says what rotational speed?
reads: 4400 rpm
